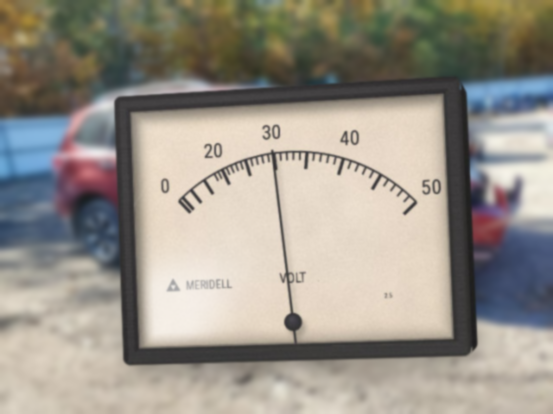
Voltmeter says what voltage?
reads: 30 V
